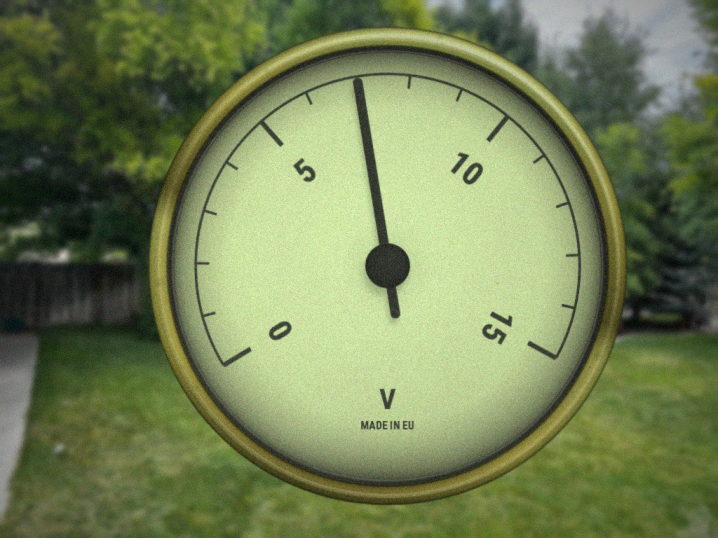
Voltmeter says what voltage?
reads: 7 V
